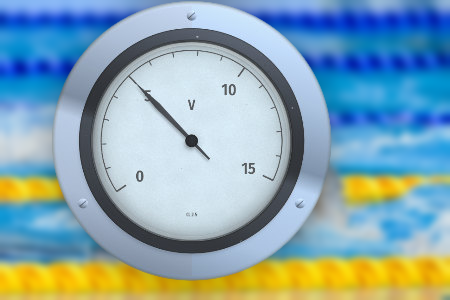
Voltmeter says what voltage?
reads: 5 V
